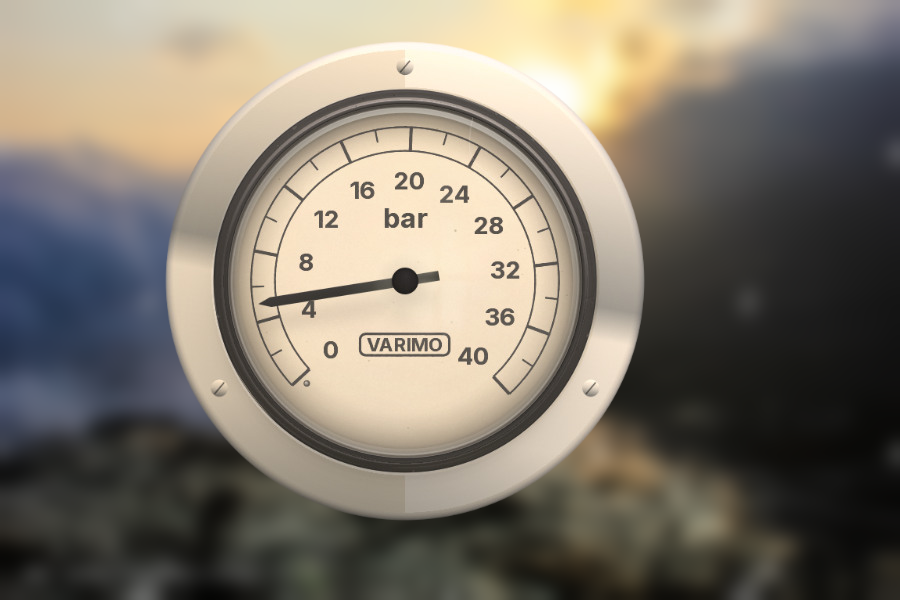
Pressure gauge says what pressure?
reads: 5 bar
